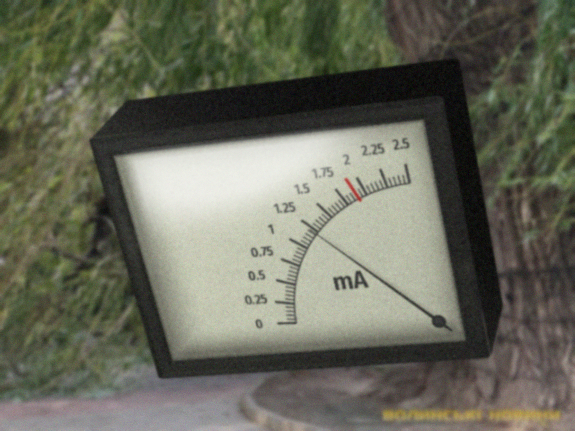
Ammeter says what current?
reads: 1.25 mA
